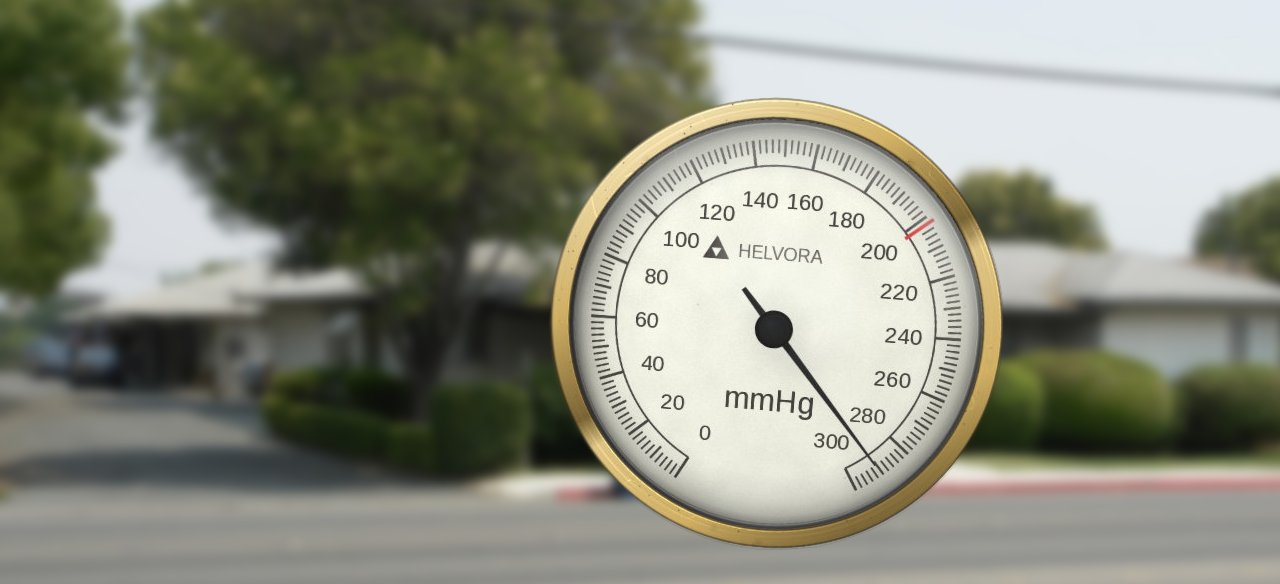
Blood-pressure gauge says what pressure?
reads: 290 mmHg
